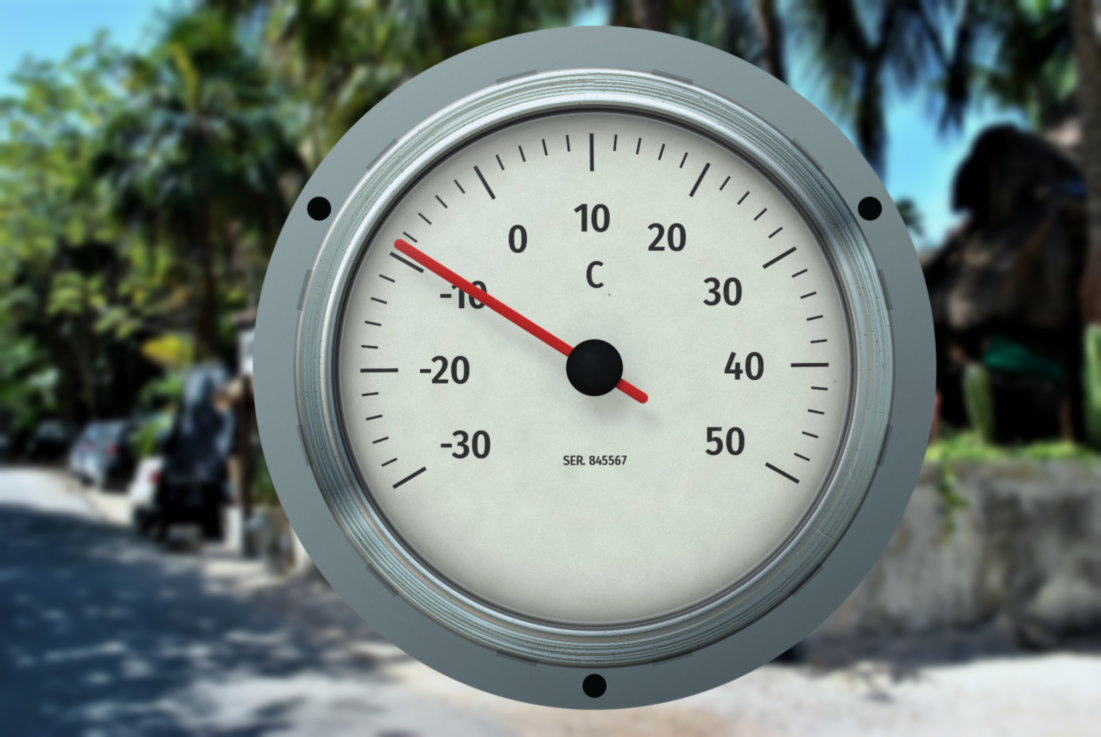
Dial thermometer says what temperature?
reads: -9 °C
